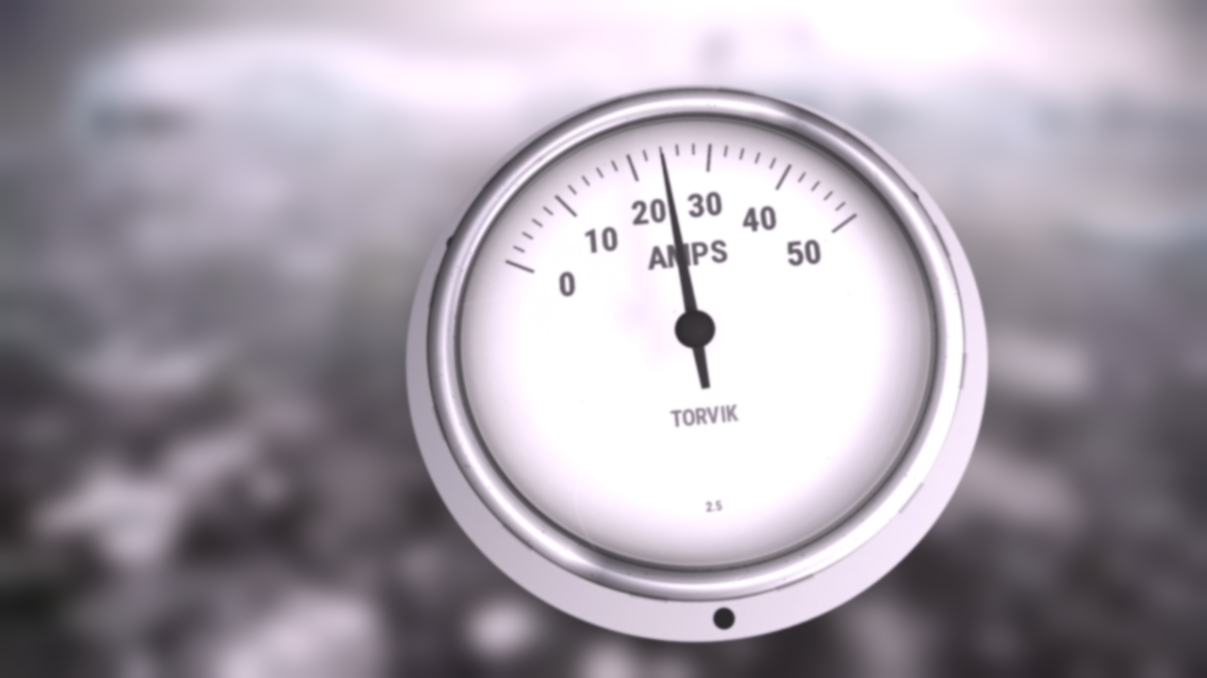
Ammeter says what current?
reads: 24 A
